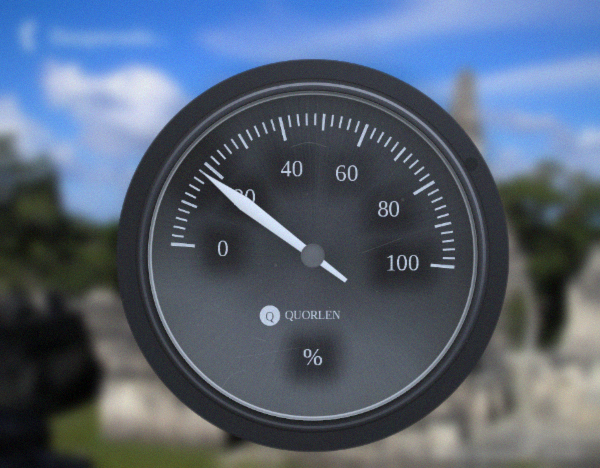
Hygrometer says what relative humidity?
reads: 18 %
